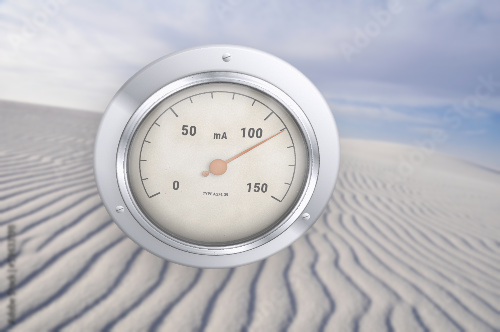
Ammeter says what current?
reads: 110 mA
